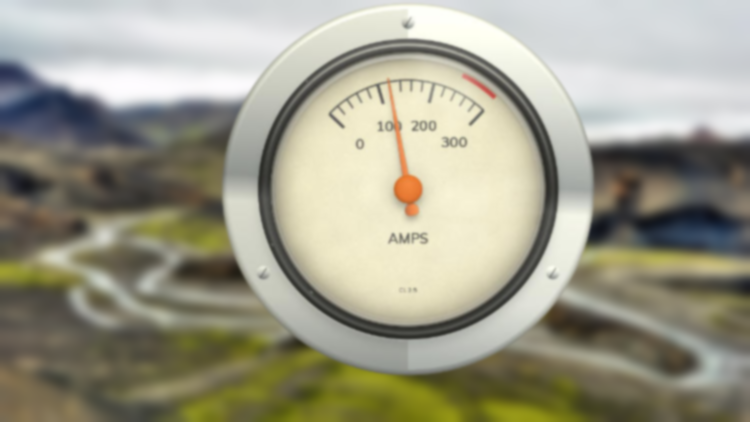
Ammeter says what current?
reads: 120 A
